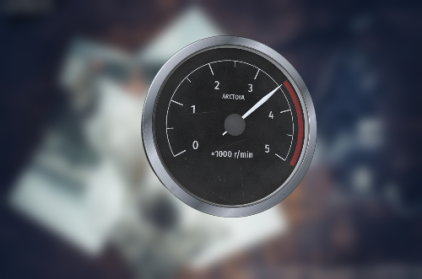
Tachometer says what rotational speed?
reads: 3500 rpm
